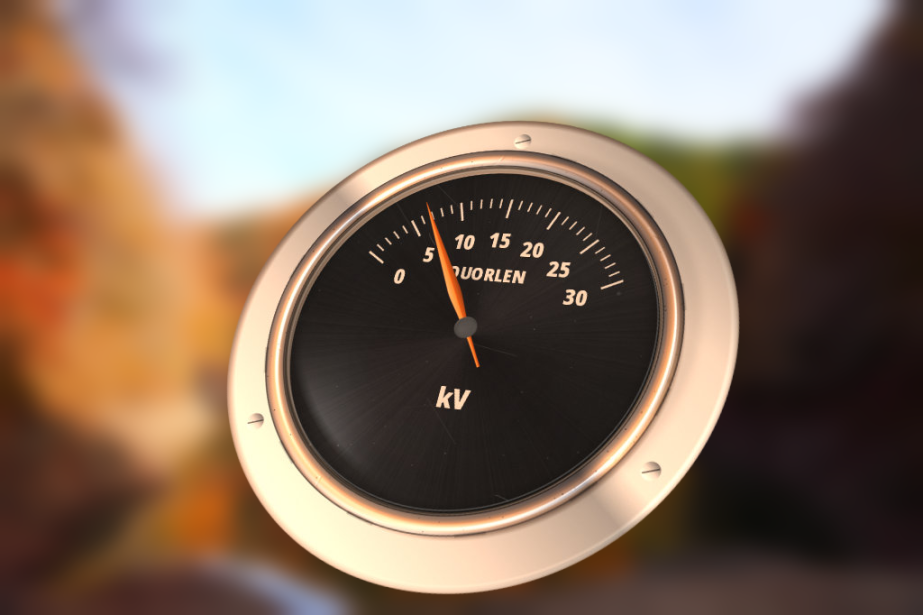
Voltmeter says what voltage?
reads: 7 kV
